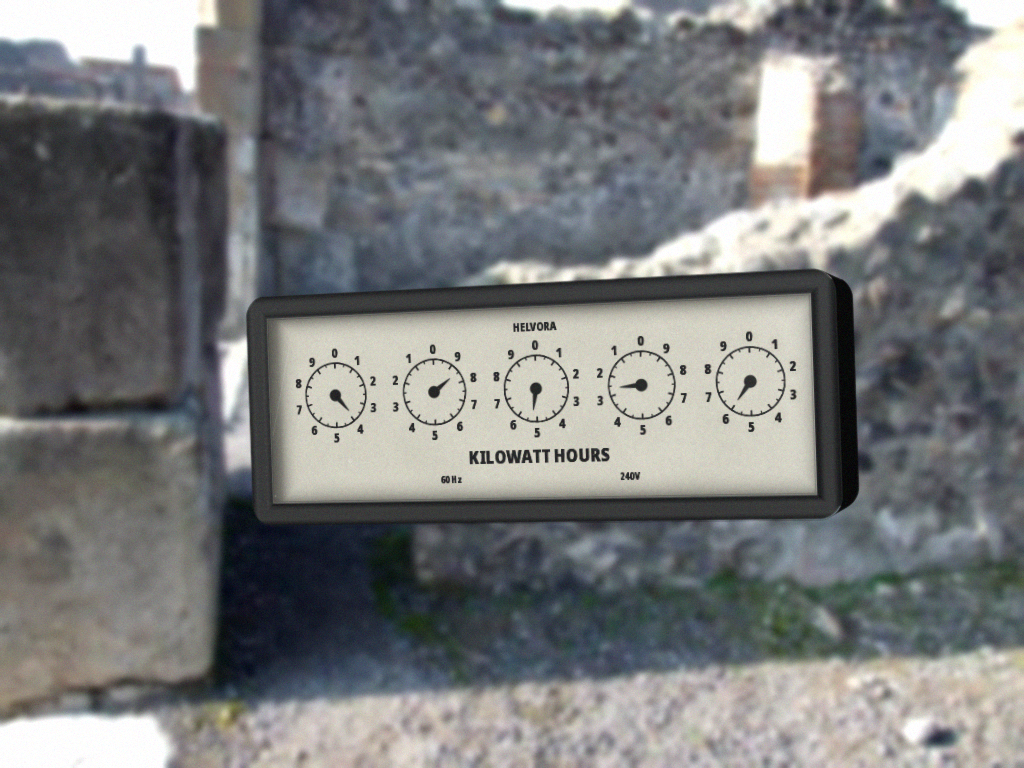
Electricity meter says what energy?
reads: 38526 kWh
